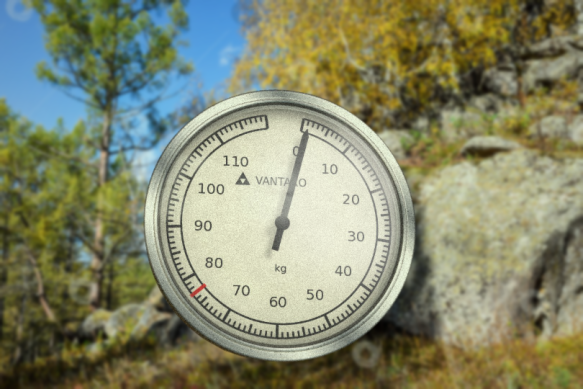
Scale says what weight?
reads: 1 kg
